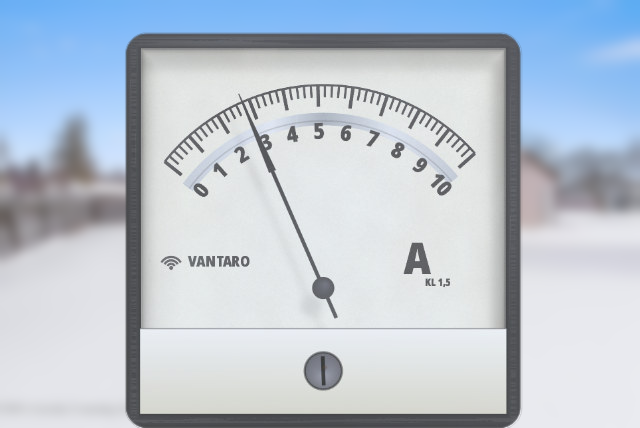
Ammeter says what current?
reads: 2.8 A
